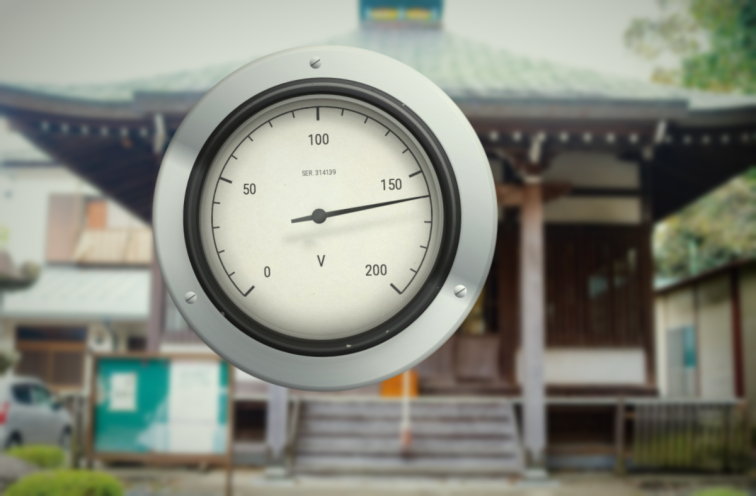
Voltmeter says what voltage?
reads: 160 V
